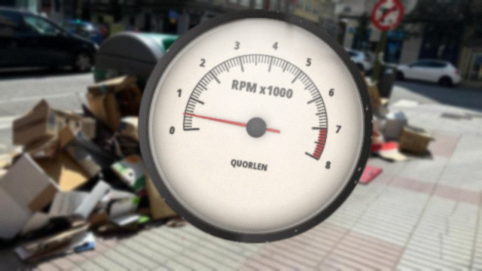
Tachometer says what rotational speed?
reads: 500 rpm
